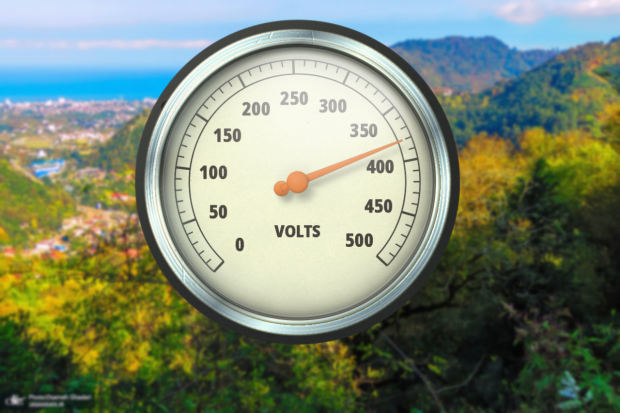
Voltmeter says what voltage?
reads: 380 V
